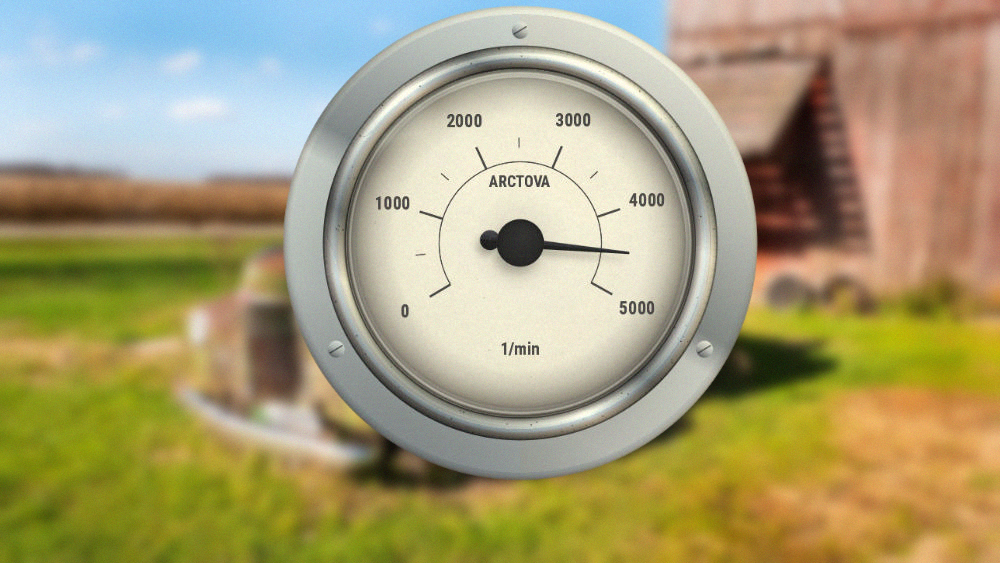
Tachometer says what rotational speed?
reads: 4500 rpm
